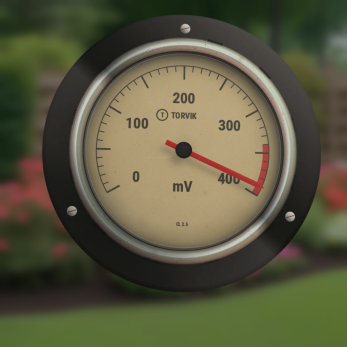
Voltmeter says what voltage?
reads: 390 mV
